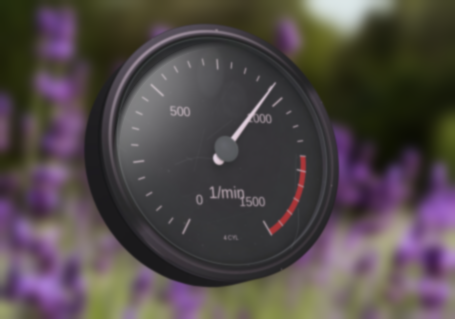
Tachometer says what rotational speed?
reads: 950 rpm
